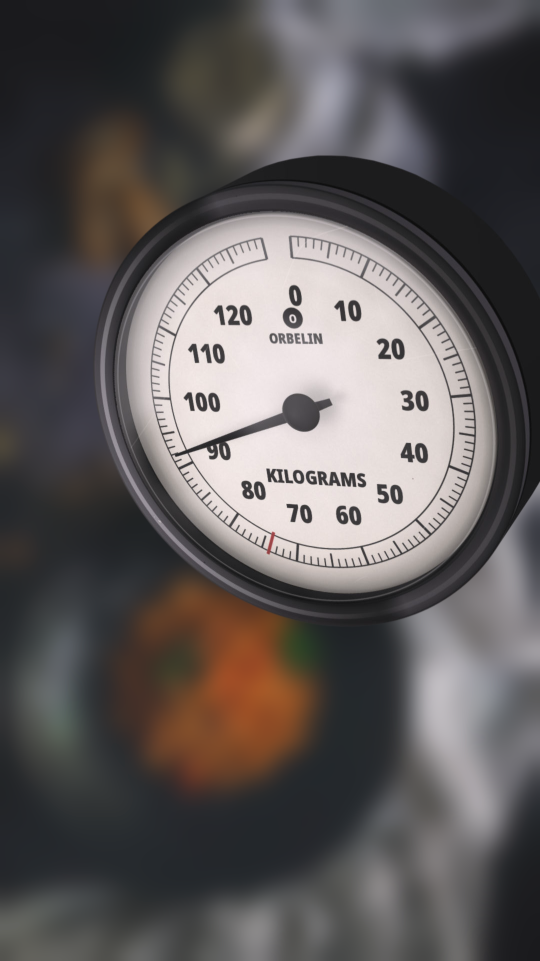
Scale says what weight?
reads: 92 kg
